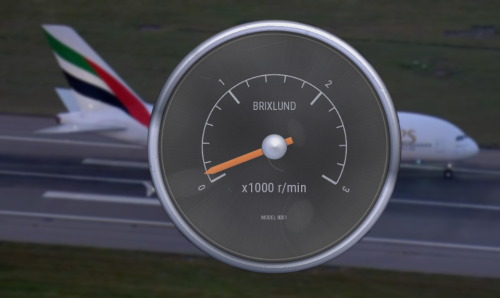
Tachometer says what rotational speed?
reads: 100 rpm
